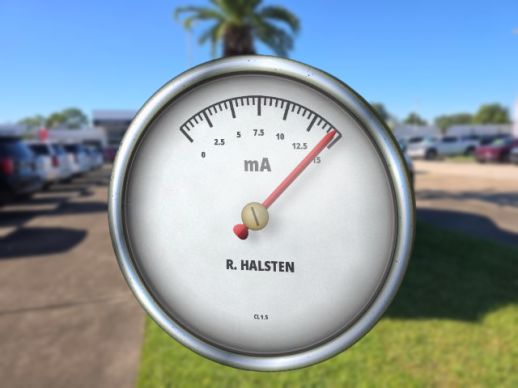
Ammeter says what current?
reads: 14.5 mA
